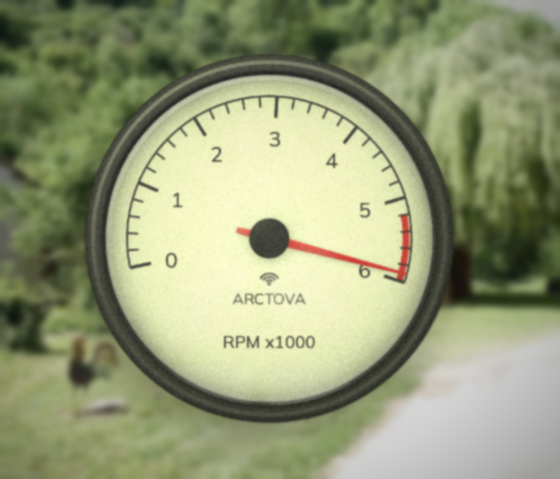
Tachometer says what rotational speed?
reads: 5900 rpm
